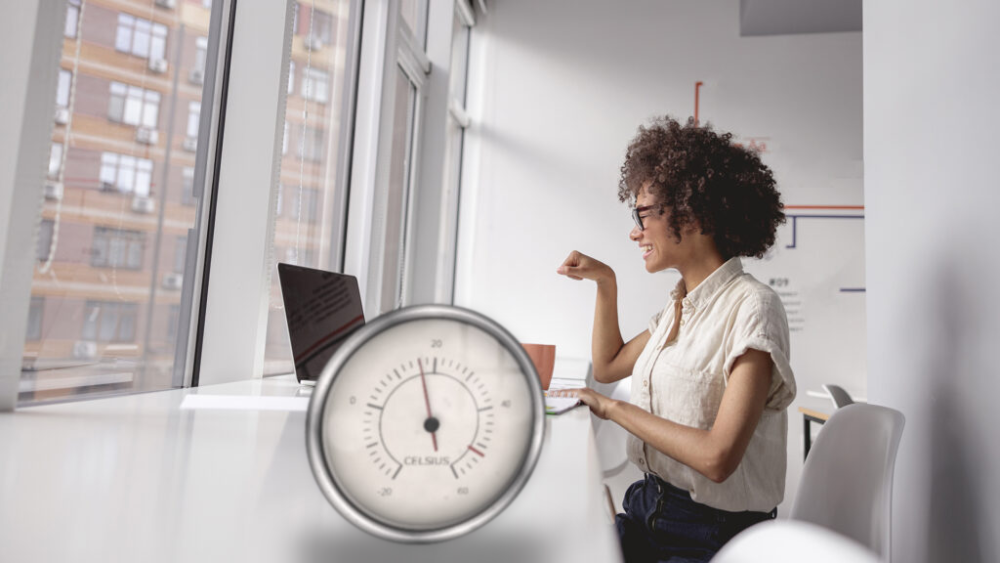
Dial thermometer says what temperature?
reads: 16 °C
